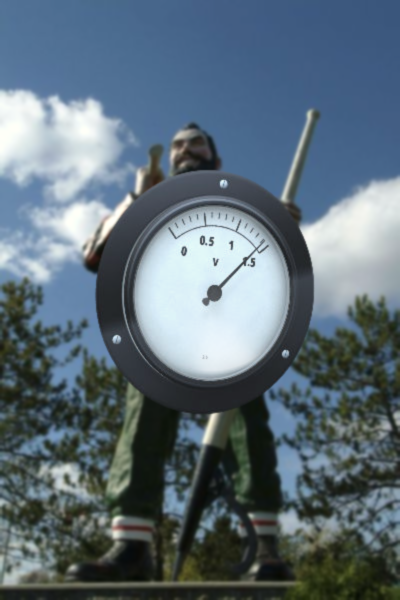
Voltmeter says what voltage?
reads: 1.4 V
